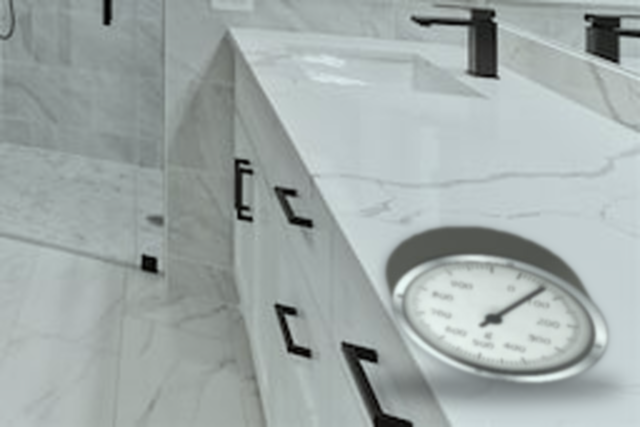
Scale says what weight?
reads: 50 g
